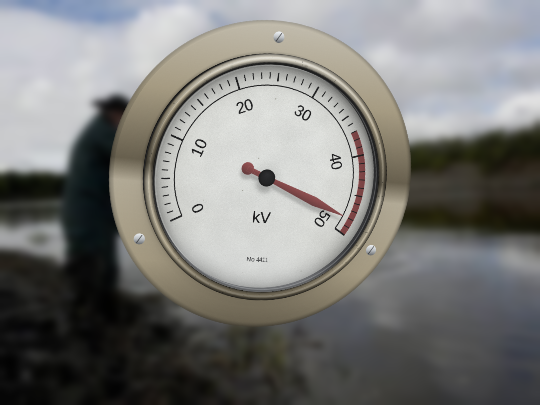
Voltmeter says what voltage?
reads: 48 kV
